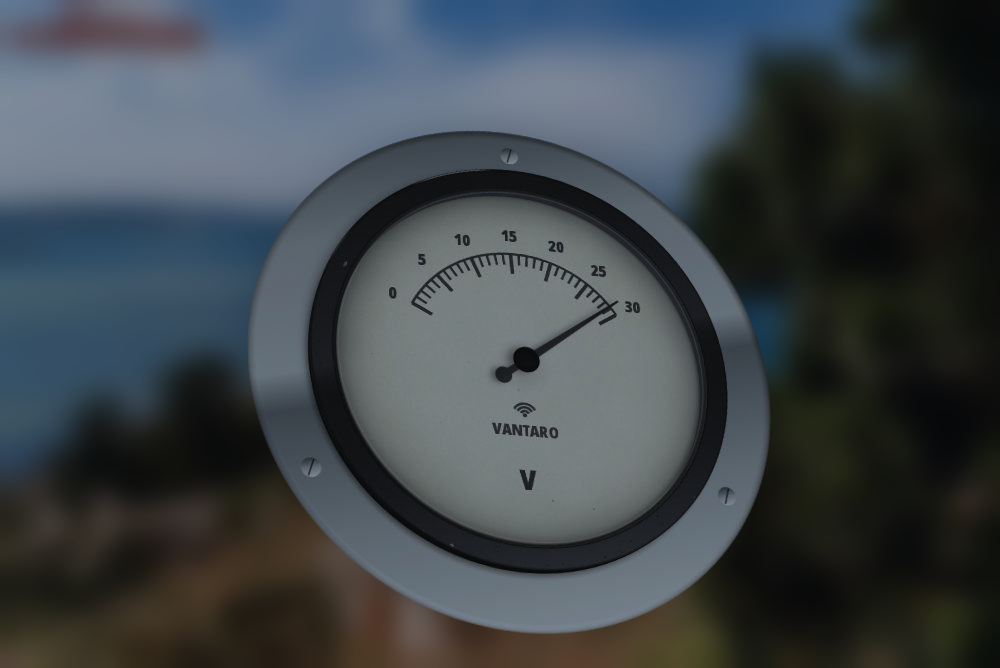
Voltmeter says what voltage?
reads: 29 V
